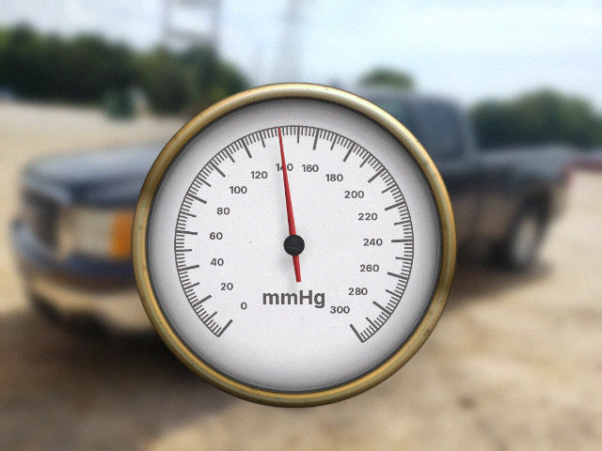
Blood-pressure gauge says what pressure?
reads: 140 mmHg
